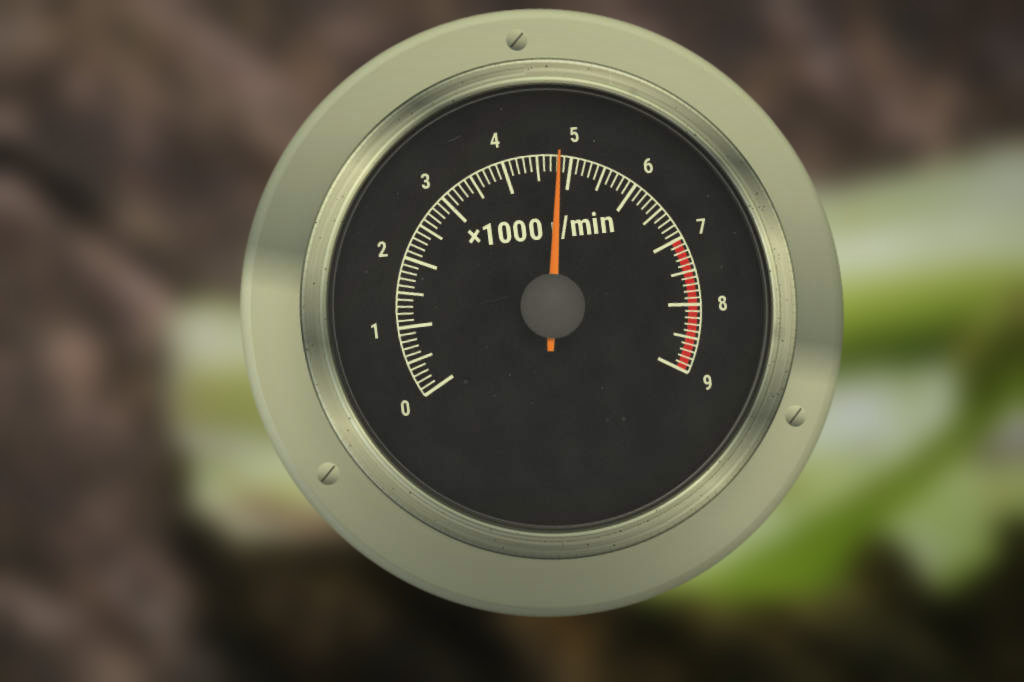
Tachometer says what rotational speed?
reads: 4800 rpm
